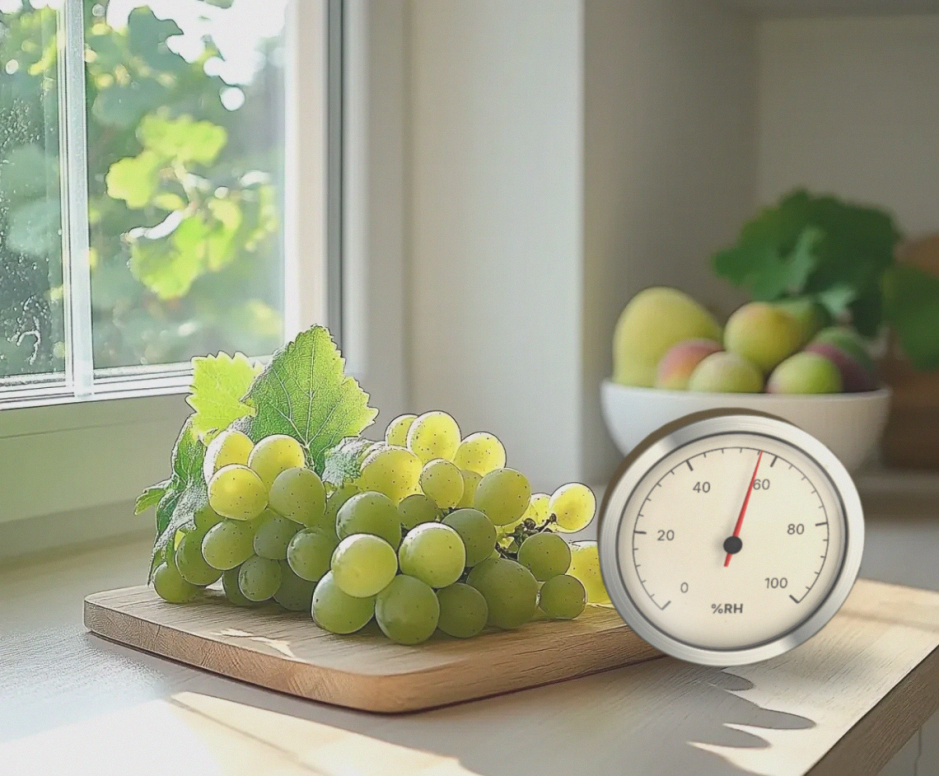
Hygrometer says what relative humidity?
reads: 56 %
